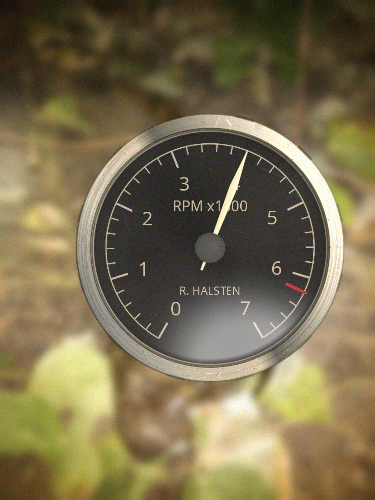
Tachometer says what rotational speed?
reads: 4000 rpm
